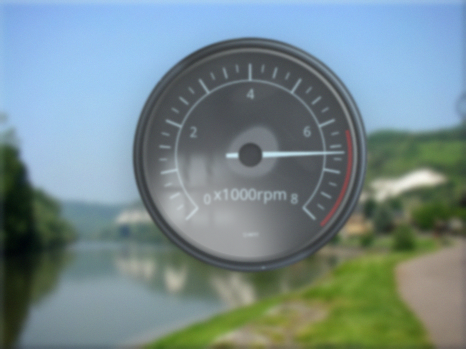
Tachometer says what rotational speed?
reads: 6625 rpm
